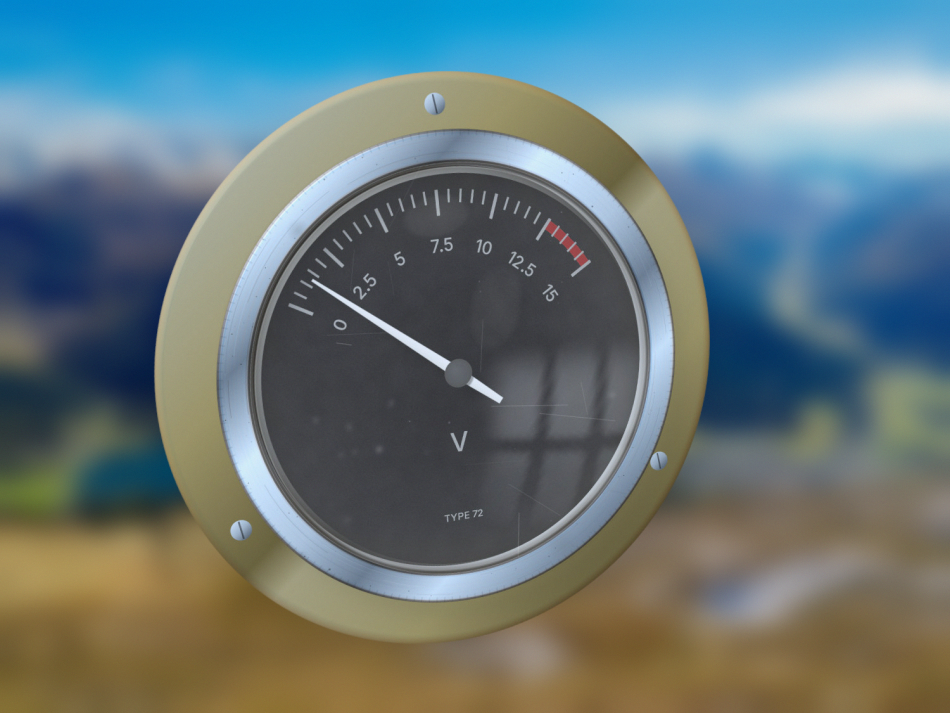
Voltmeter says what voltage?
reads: 1.25 V
